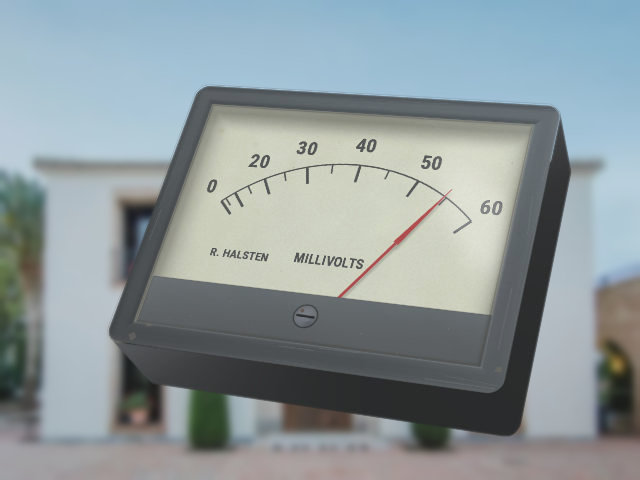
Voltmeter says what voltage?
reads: 55 mV
